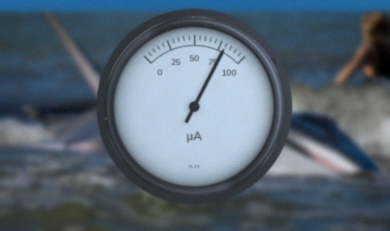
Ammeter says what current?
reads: 80 µA
